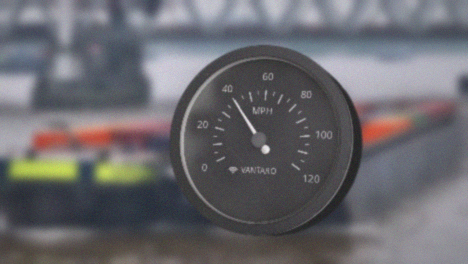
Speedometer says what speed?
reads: 40 mph
